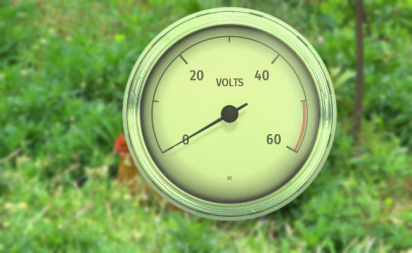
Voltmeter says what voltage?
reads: 0 V
